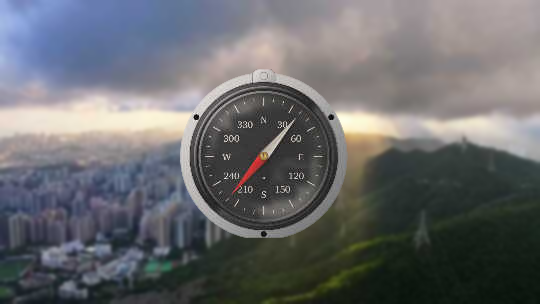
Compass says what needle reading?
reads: 220 °
